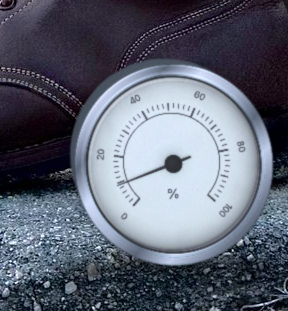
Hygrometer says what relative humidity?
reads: 10 %
